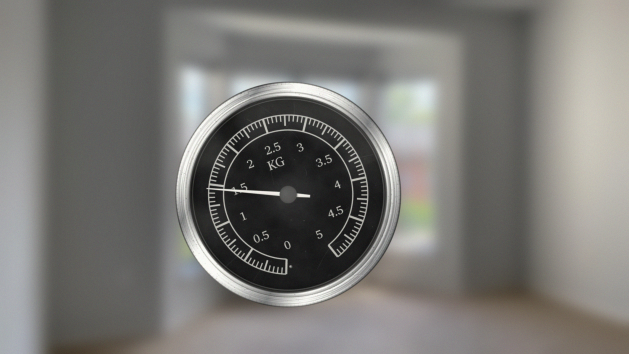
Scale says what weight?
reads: 1.45 kg
